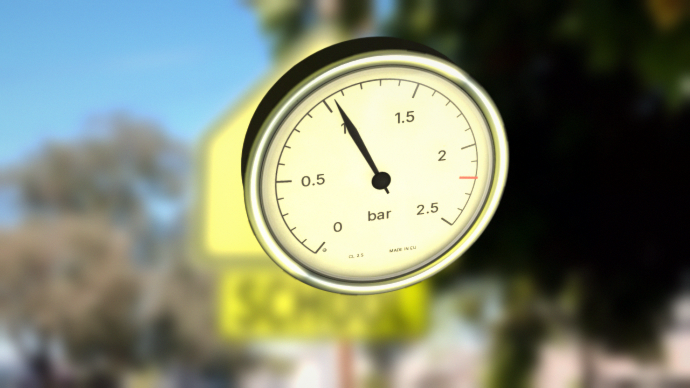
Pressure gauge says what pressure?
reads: 1.05 bar
